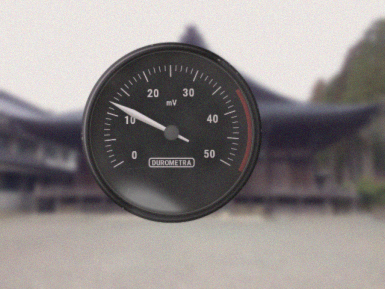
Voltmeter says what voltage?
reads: 12 mV
